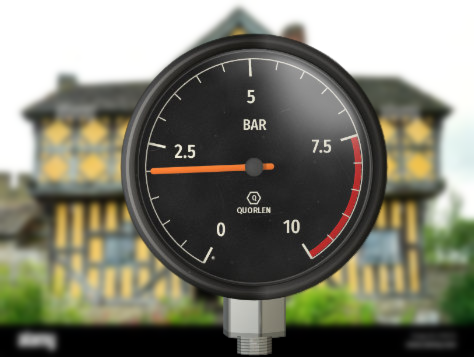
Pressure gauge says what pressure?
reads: 2 bar
